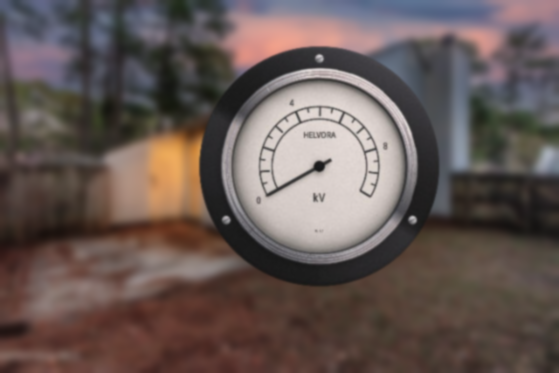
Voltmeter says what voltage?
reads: 0 kV
